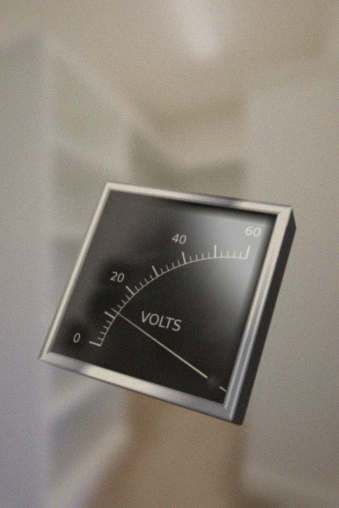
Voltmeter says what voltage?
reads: 12 V
